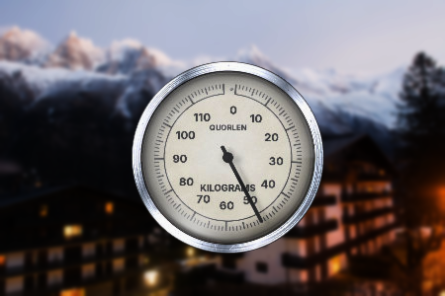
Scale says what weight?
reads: 50 kg
